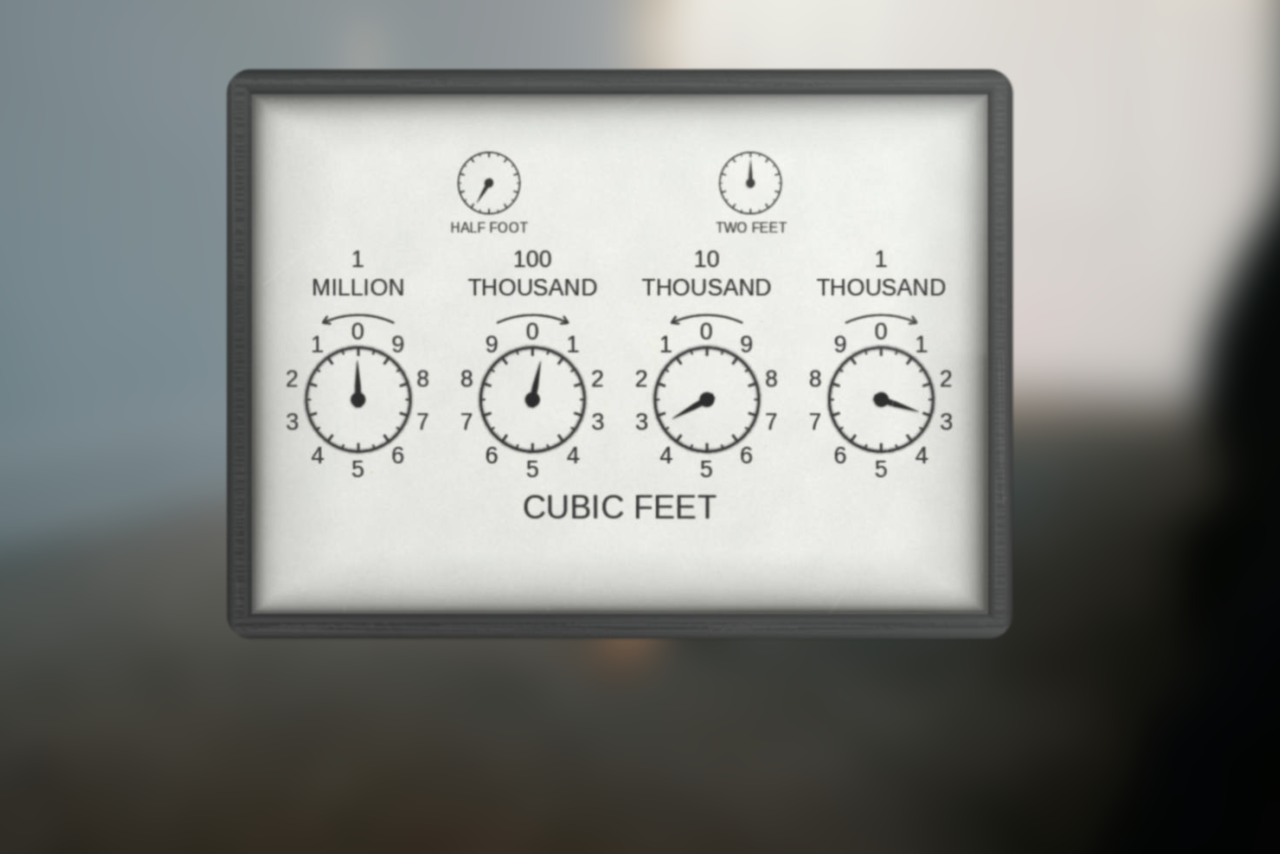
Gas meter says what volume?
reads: 3300 ft³
